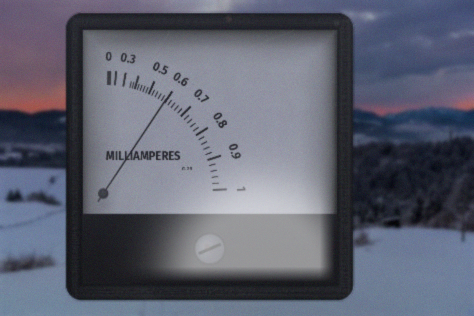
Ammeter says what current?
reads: 0.6 mA
